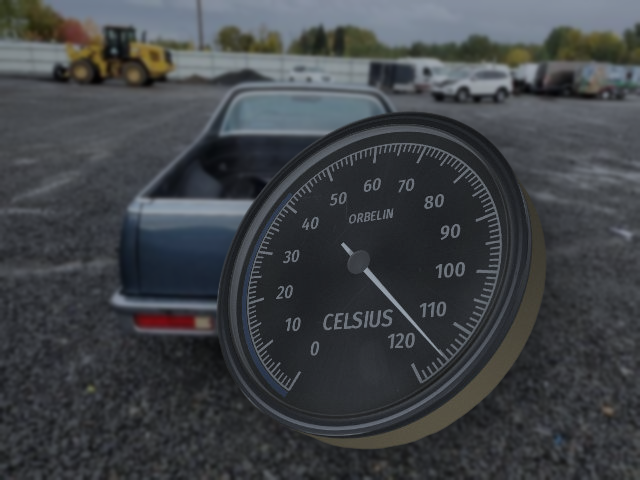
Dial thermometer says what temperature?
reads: 115 °C
